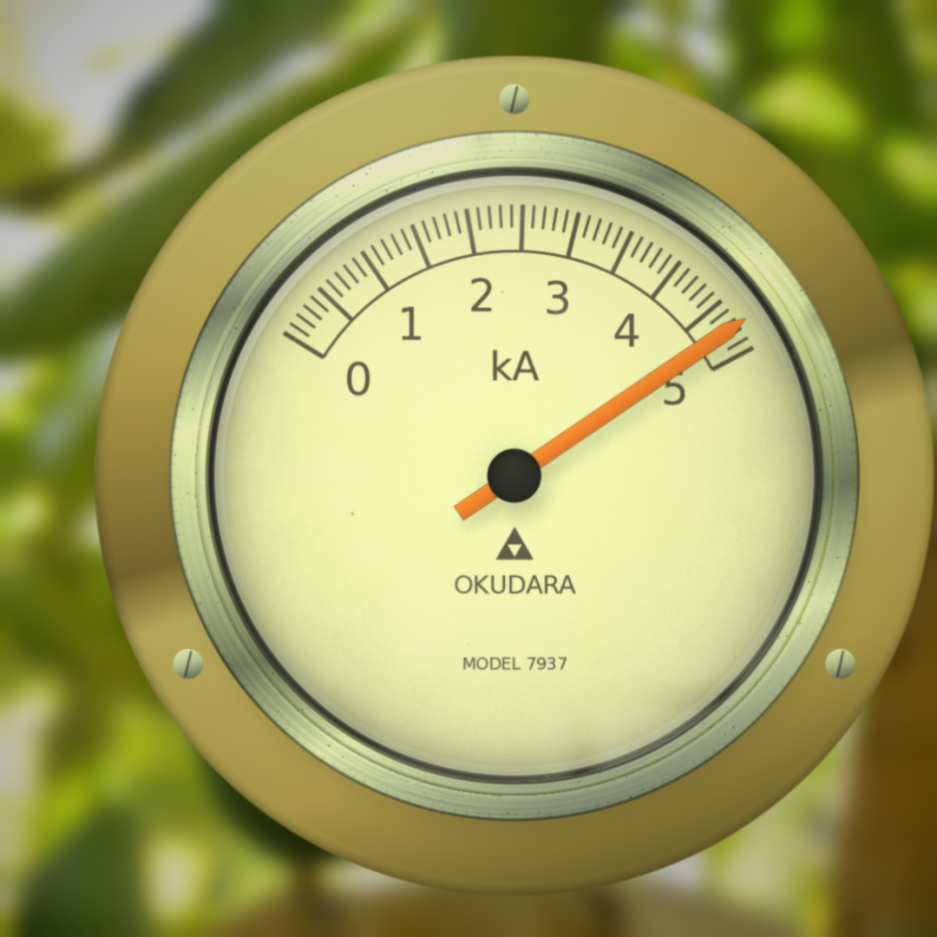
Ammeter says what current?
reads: 4.75 kA
